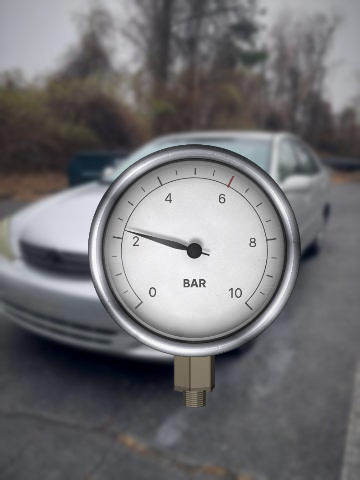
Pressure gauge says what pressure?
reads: 2.25 bar
